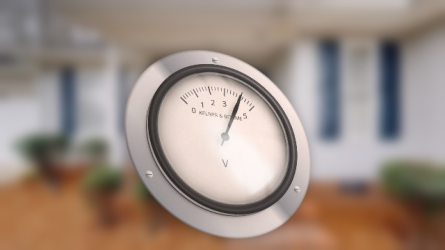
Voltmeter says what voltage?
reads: 4 V
